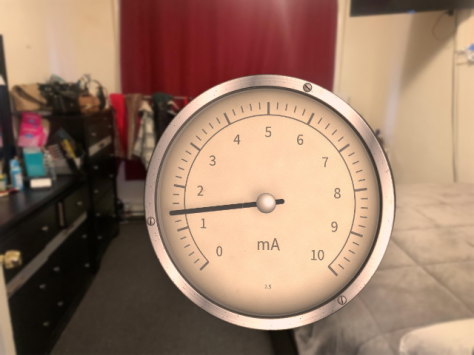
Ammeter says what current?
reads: 1.4 mA
